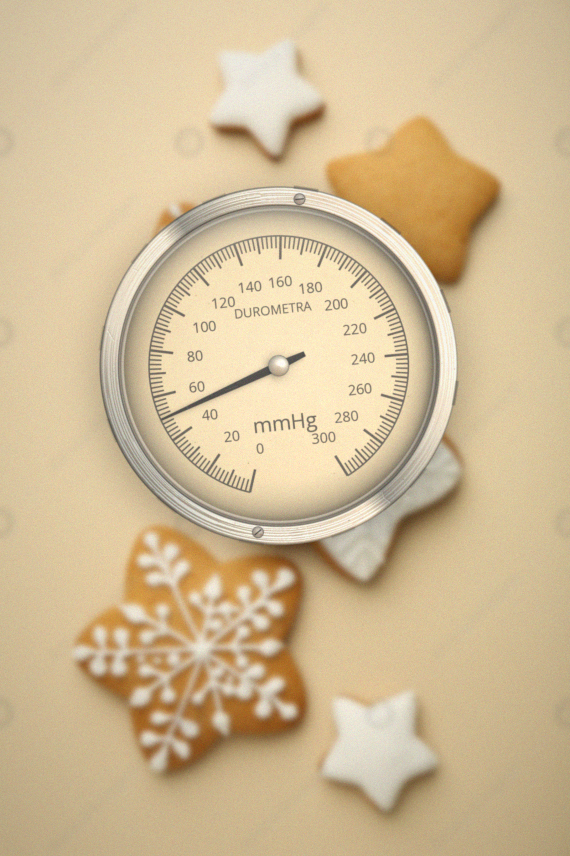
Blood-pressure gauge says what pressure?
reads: 50 mmHg
